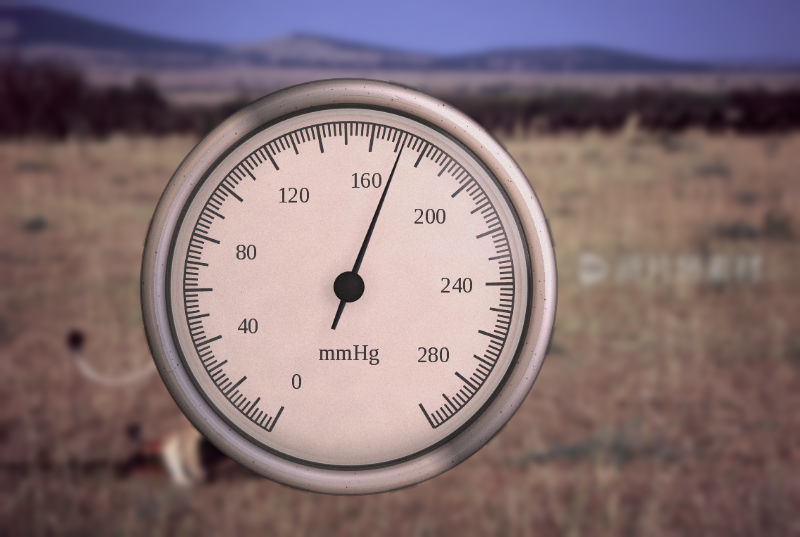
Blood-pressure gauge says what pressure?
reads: 172 mmHg
